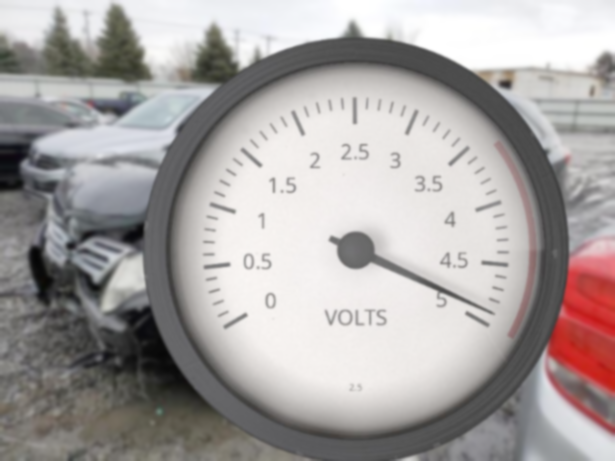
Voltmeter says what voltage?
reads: 4.9 V
